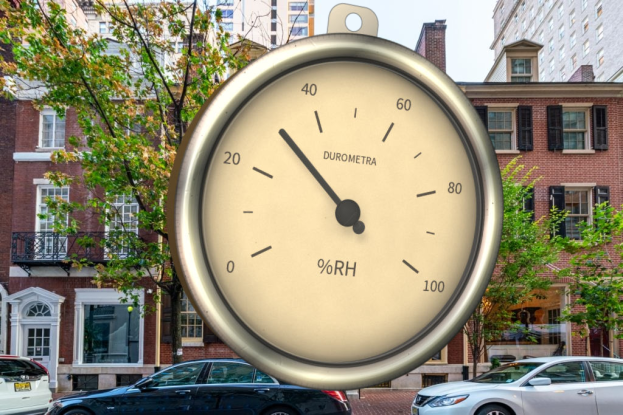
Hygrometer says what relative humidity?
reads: 30 %
